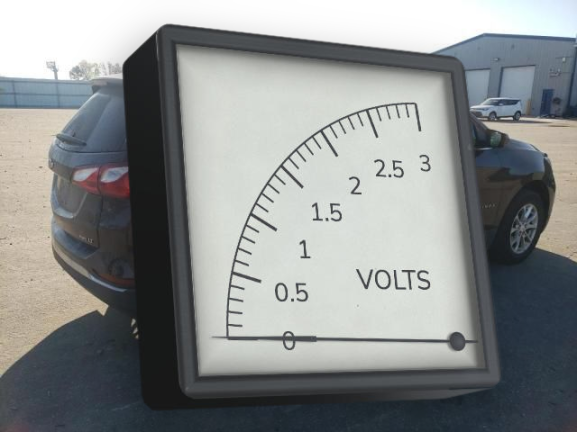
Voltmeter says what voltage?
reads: 0 V
